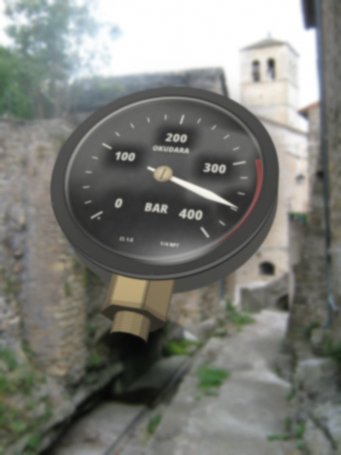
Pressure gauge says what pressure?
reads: 360 bar
